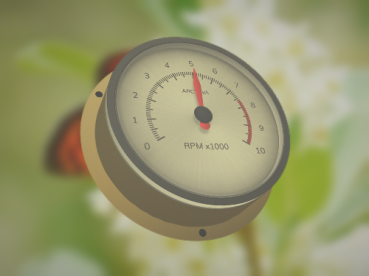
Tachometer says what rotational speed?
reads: 5000 rpm
